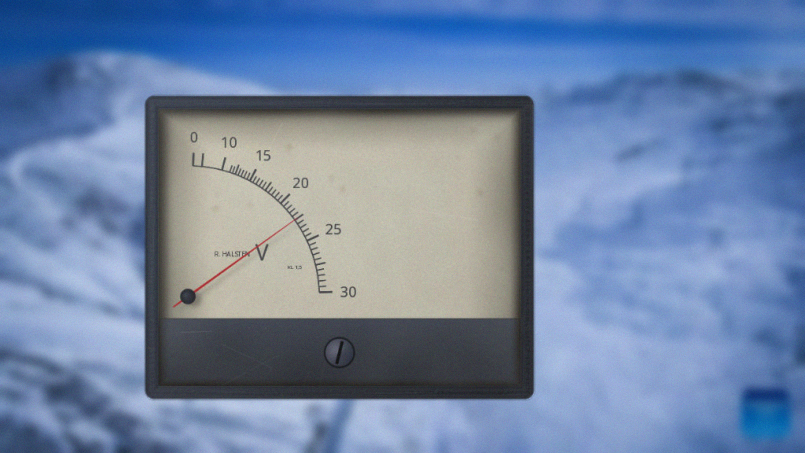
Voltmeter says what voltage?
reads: 22.5 V
